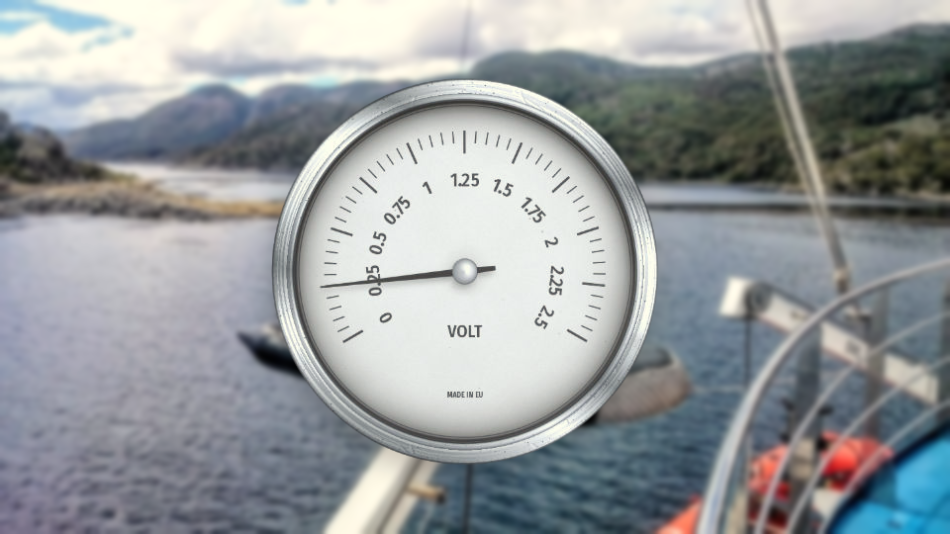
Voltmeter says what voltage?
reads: 0.25 V
